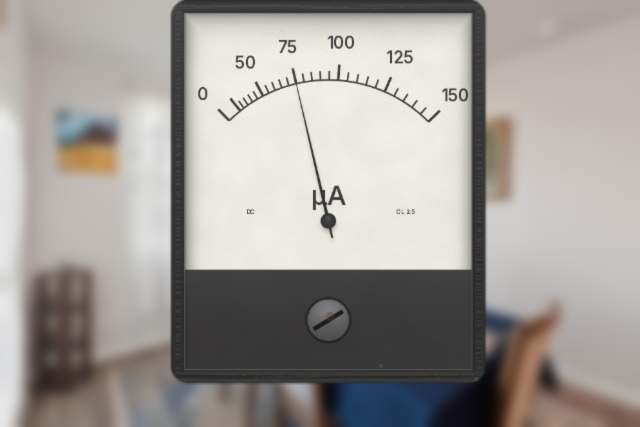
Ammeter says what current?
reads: 75 µA
